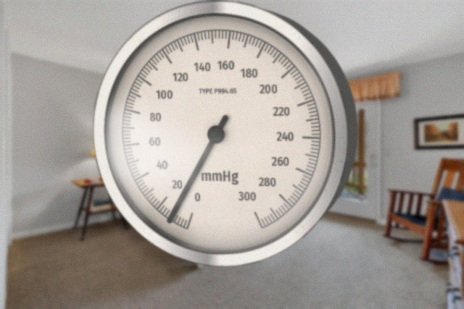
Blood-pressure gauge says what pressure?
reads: 10 mmHg
